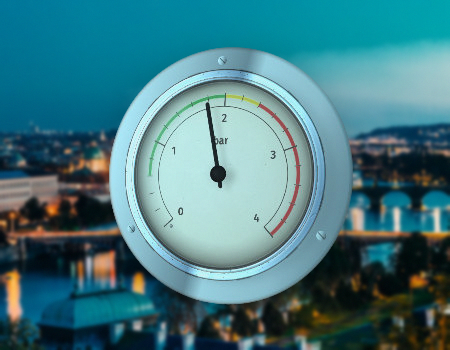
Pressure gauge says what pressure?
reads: 1.8 bar
